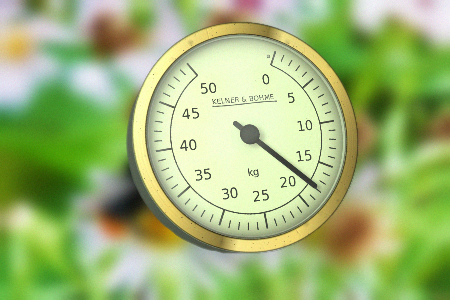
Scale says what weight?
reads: 18 kg
